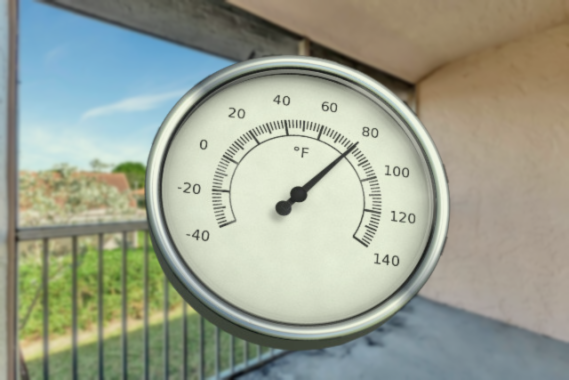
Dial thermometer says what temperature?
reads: 80 °F
